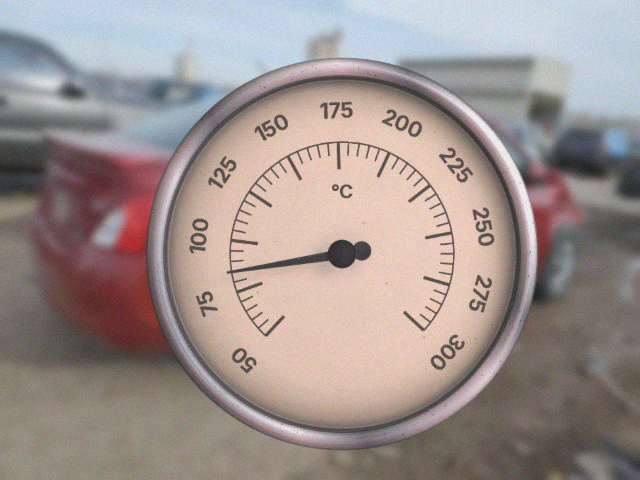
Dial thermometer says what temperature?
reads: 85 °C
